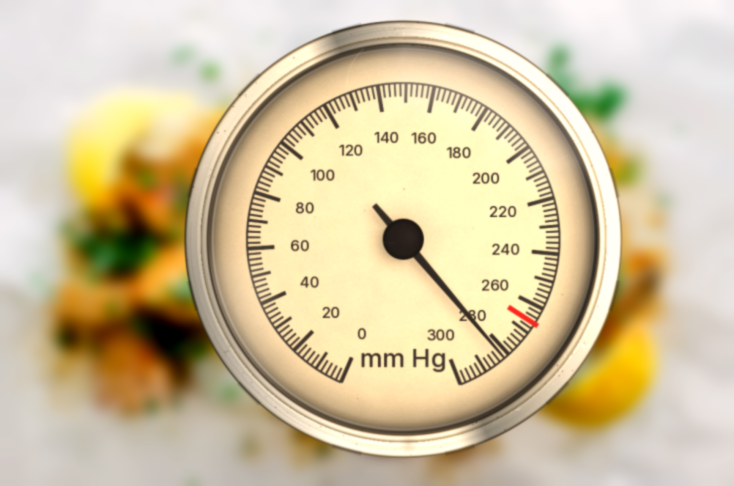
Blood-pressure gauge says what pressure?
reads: 282 mmHg
